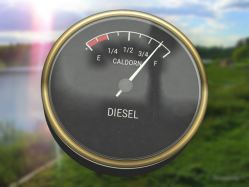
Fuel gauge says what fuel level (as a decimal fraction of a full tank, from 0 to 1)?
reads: 0.875
